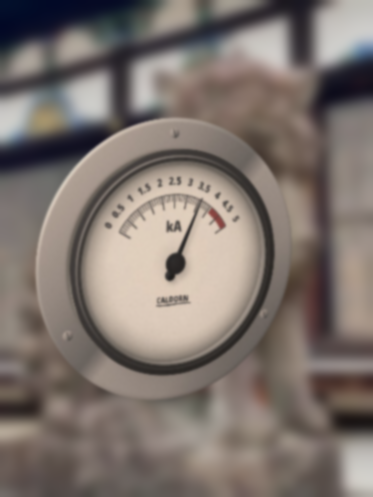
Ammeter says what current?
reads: 3.5 kA
